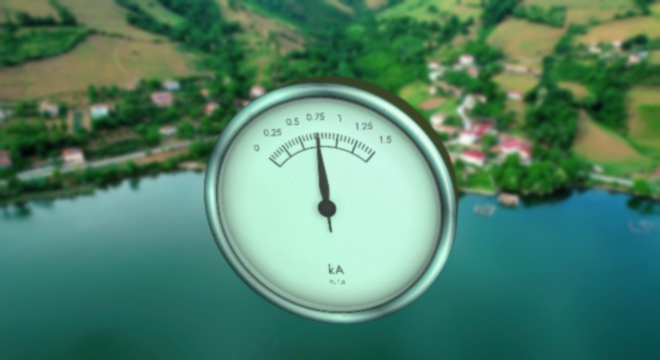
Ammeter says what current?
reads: 0.75 kA
